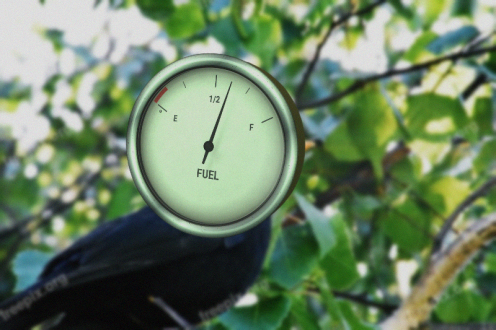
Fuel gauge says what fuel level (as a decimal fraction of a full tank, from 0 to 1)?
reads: 0.625
